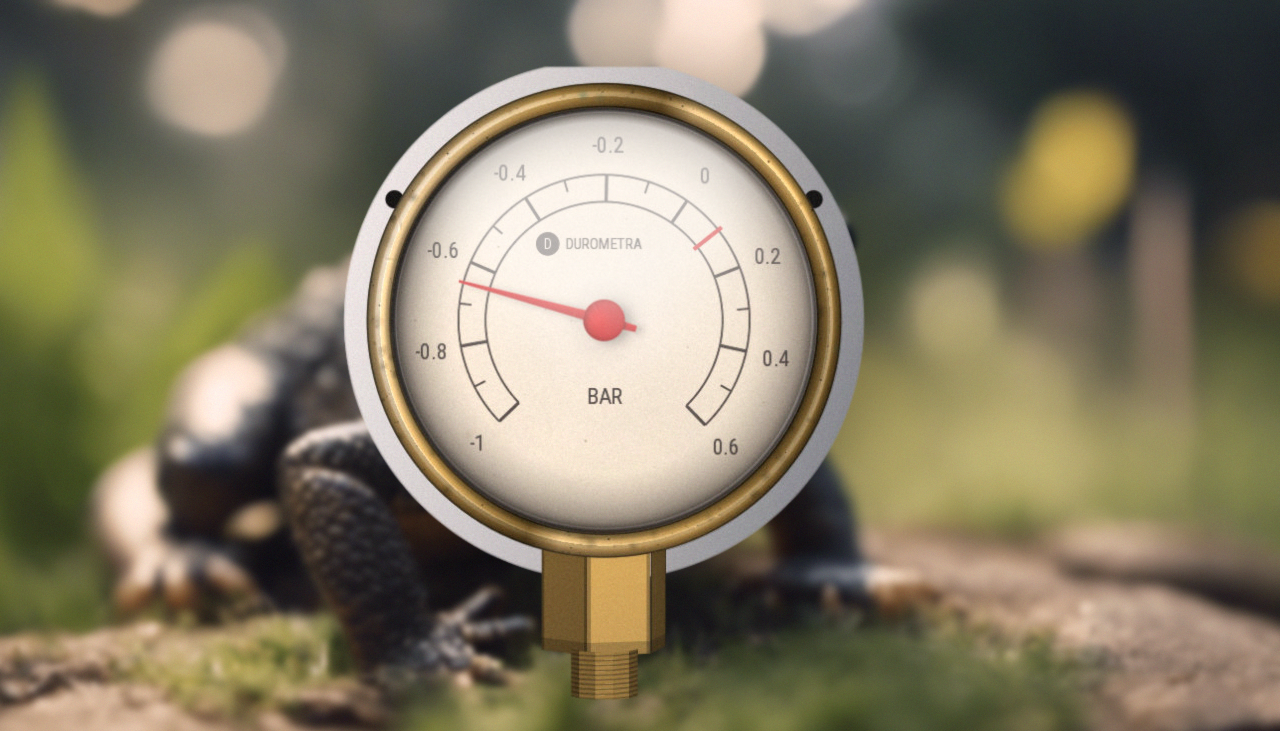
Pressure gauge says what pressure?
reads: -0.65 bar
